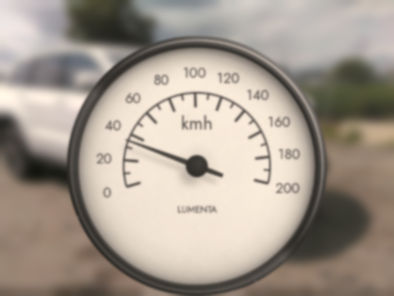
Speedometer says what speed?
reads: 35 km/h
